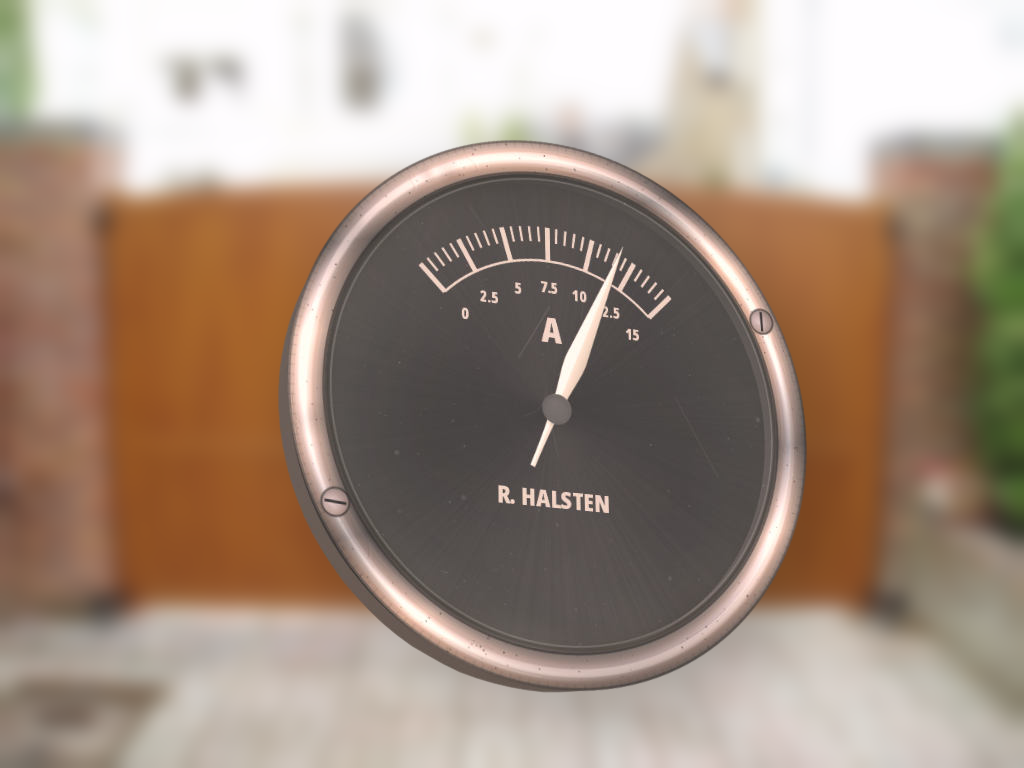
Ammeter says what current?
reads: 11.5 A
